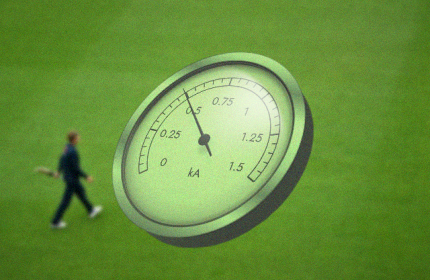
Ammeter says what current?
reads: 0.5 kA
